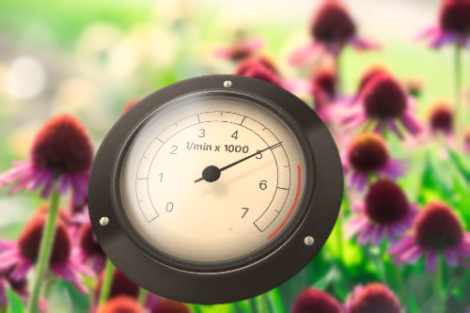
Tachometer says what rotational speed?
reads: 5000 rpm
